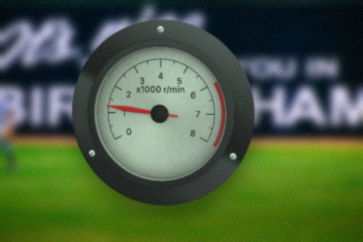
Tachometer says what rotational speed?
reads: 1250 rpm
